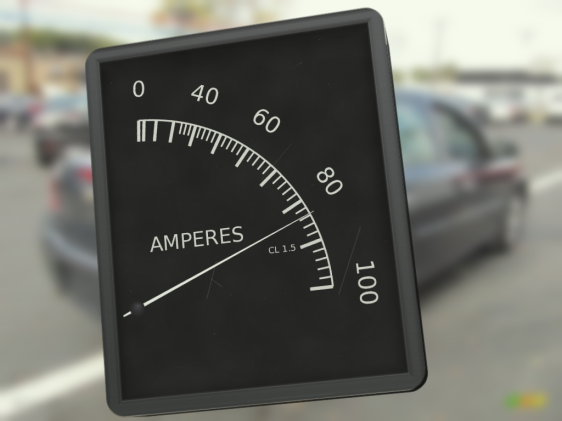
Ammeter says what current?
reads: 84 A
